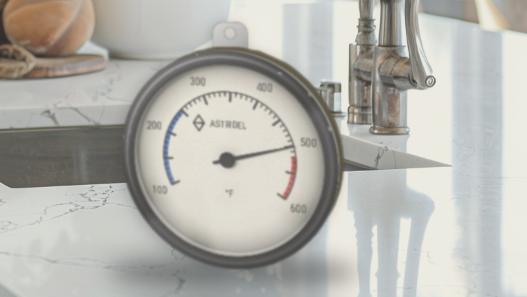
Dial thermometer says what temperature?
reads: 500 °F
